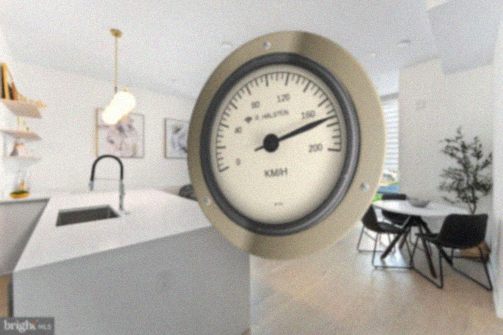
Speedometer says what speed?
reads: 175 km/h
